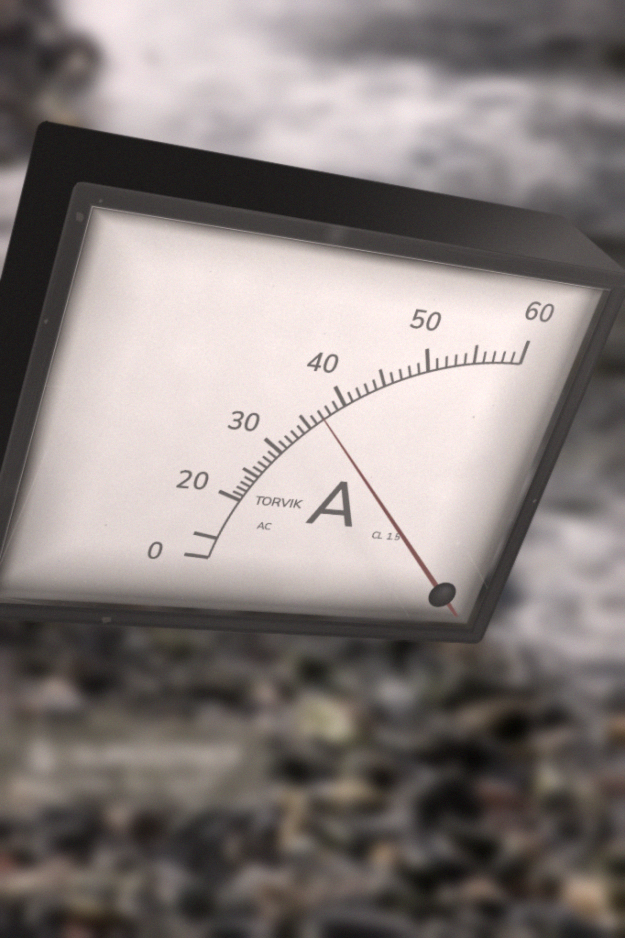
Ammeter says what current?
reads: 37 A
